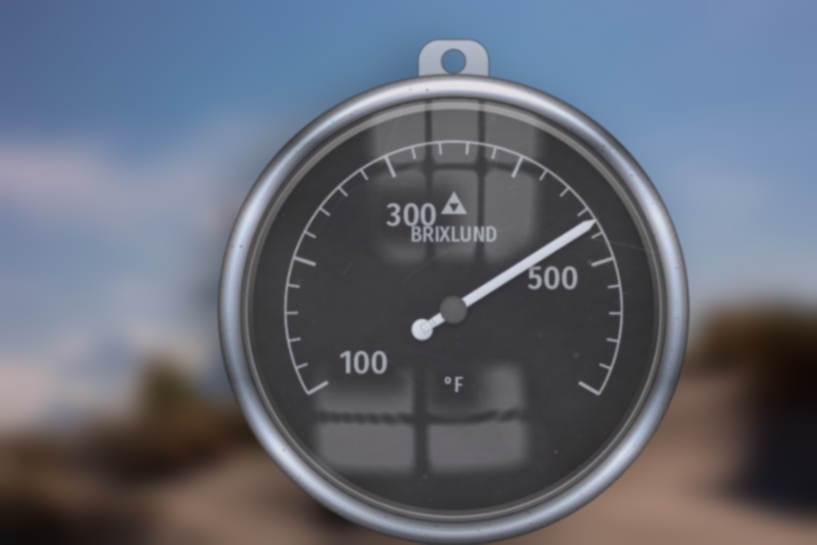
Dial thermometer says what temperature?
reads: 470 °F
